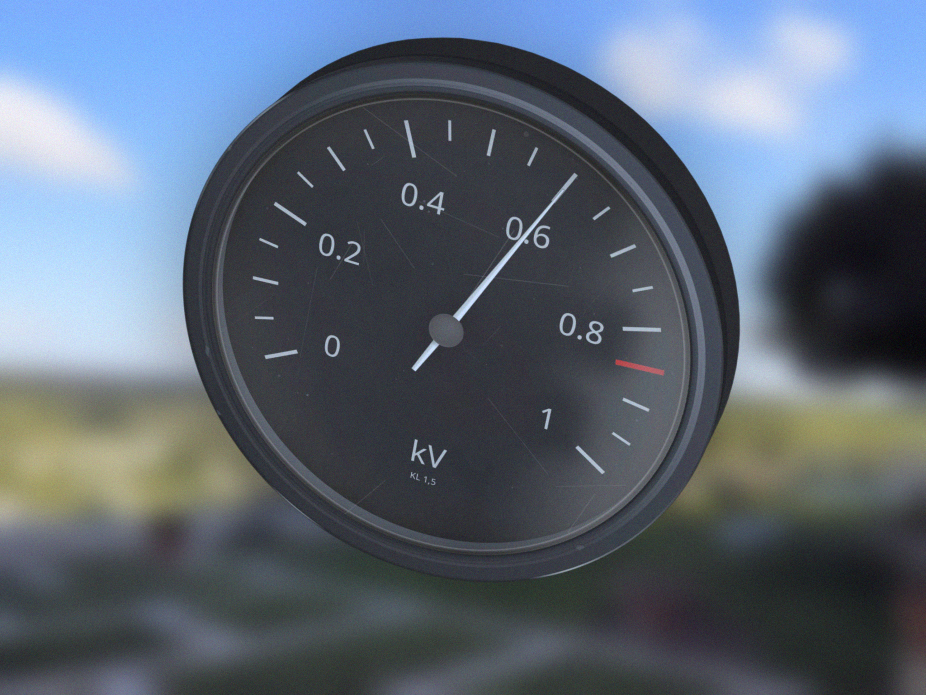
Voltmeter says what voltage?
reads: 0.6 kV
